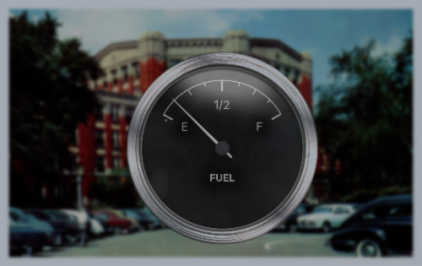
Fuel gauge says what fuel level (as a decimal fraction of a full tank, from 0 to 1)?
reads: 0.125
